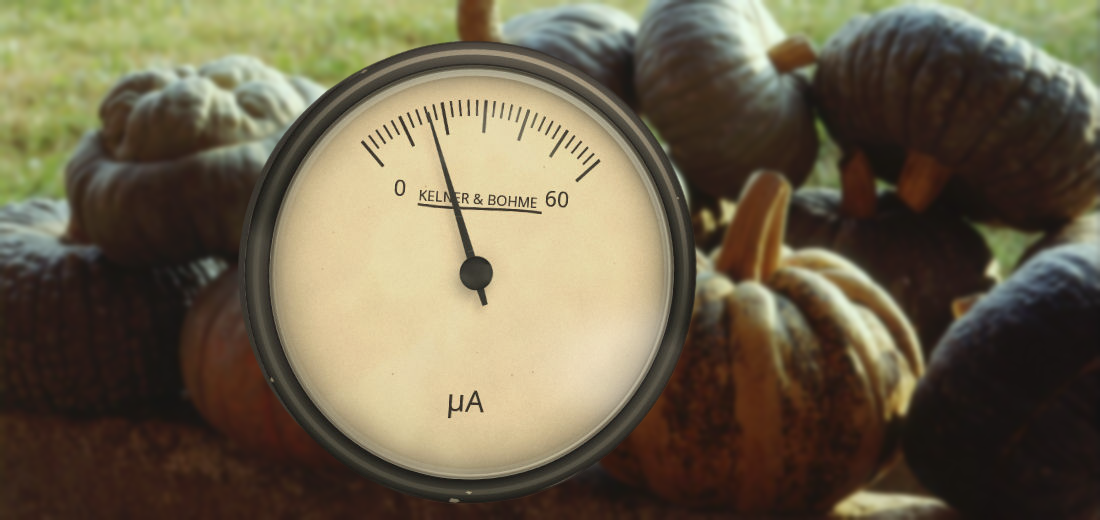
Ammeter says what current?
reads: 16 µA
